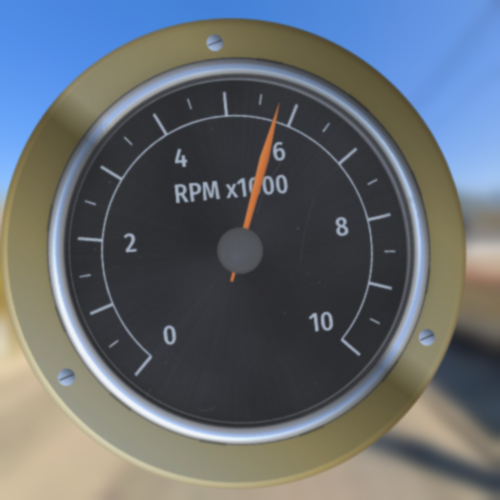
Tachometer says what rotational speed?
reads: 5750 rpm
